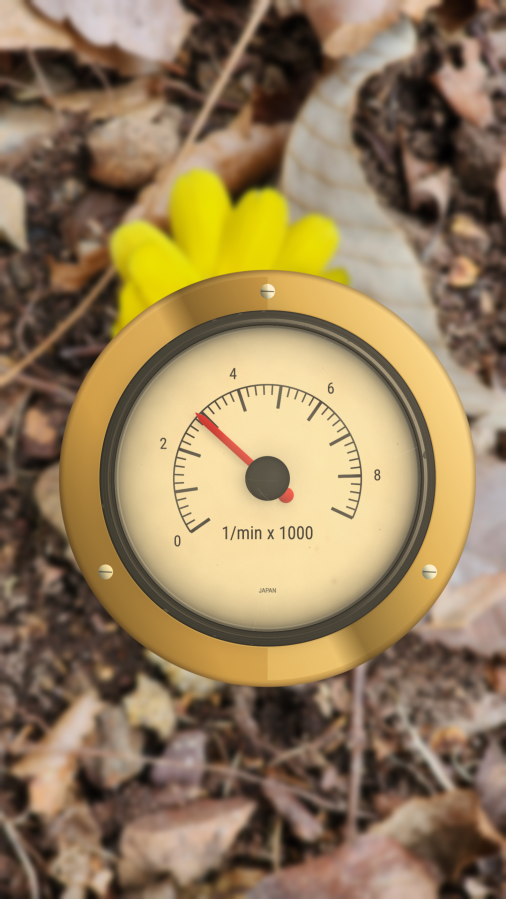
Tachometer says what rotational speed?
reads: 2900 rpm
